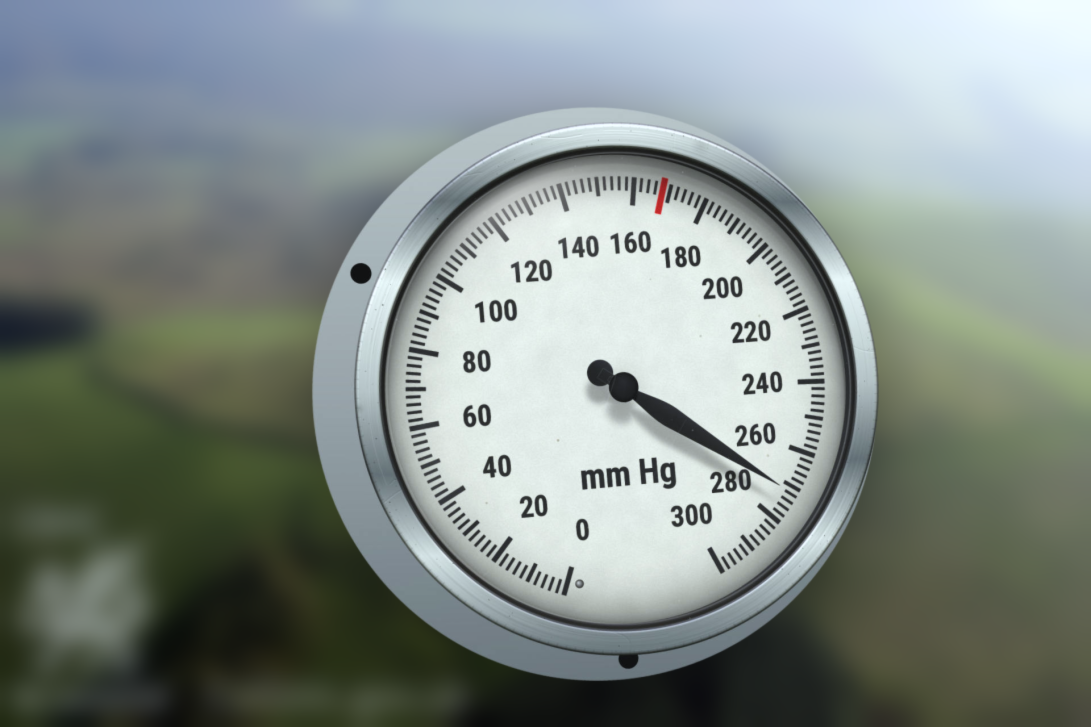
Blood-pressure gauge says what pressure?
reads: 272 mmHg
